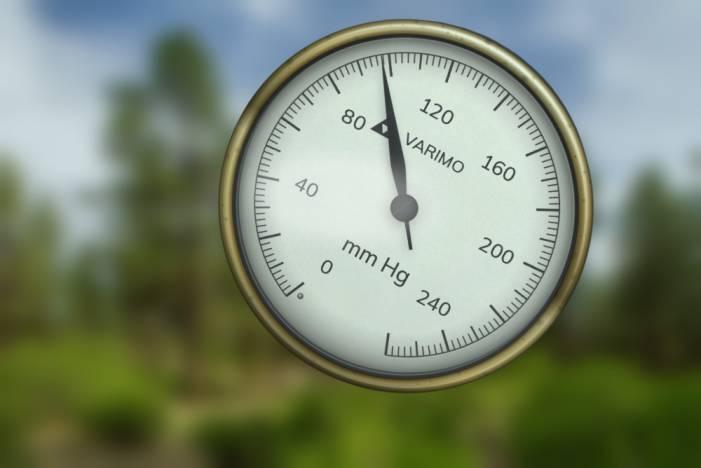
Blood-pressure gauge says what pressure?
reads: 98 mmHg
